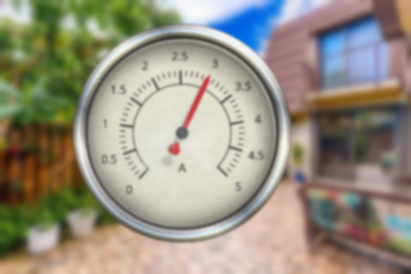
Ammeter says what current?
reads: 3 A
